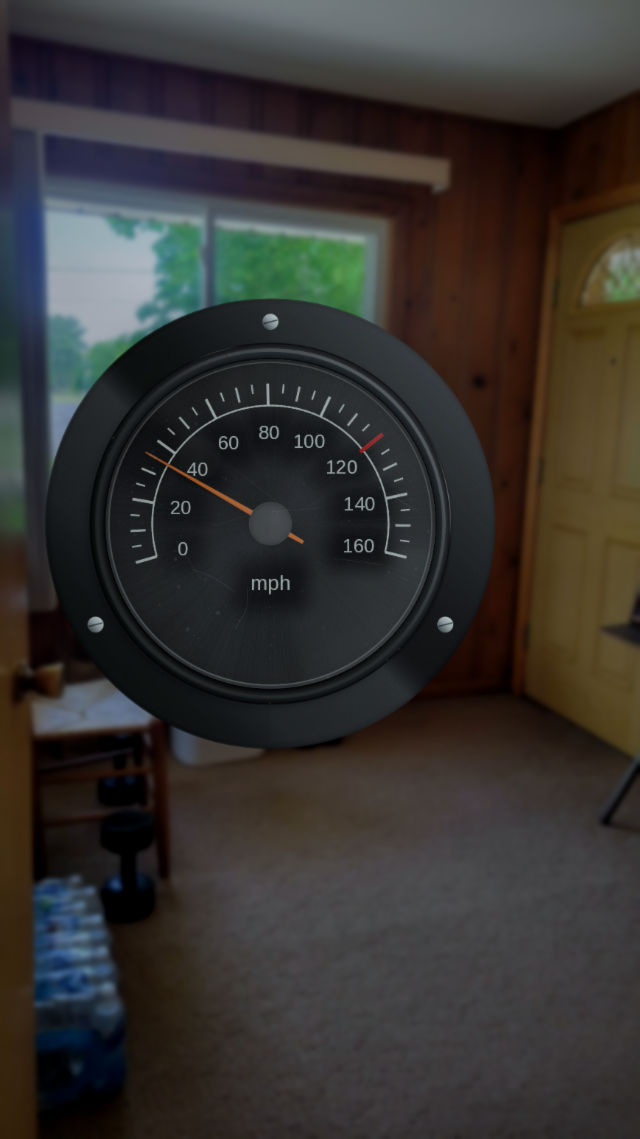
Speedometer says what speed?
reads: 35 mph
